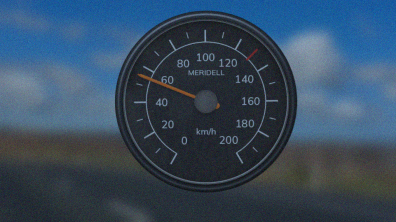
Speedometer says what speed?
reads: 55 km/h
